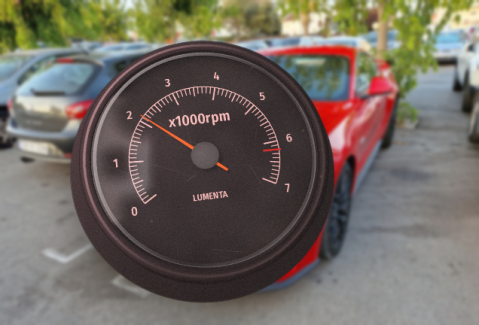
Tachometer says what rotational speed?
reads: 2100 rpm
